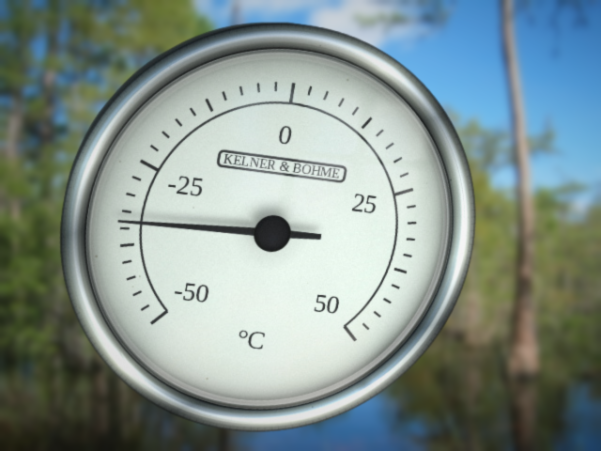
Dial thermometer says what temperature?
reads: -33.75 °C
